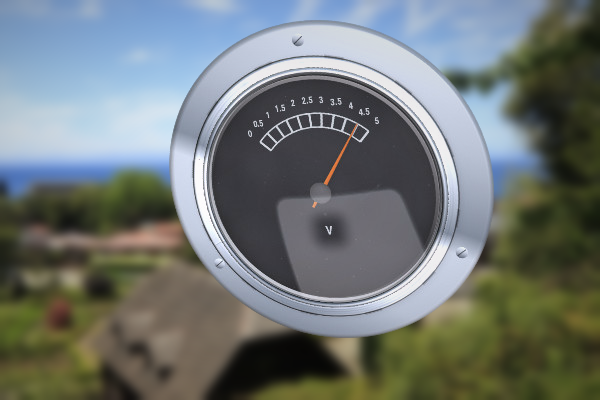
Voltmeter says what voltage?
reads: 4.5 V
